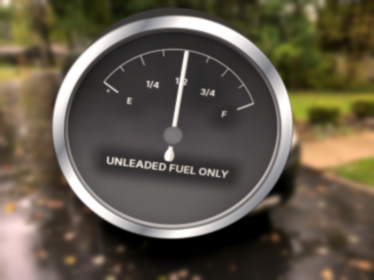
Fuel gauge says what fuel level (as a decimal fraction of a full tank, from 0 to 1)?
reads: 0.5
